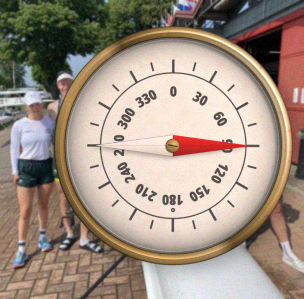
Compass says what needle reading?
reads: 90 °
